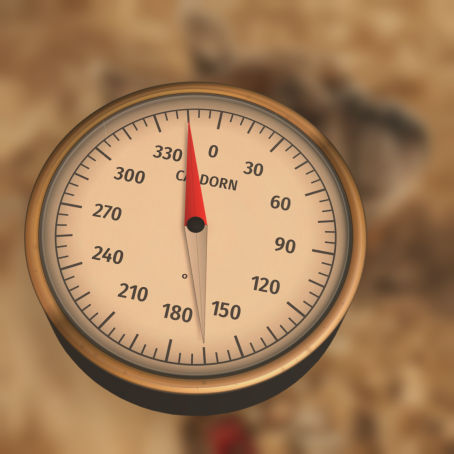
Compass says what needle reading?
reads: 345 °
